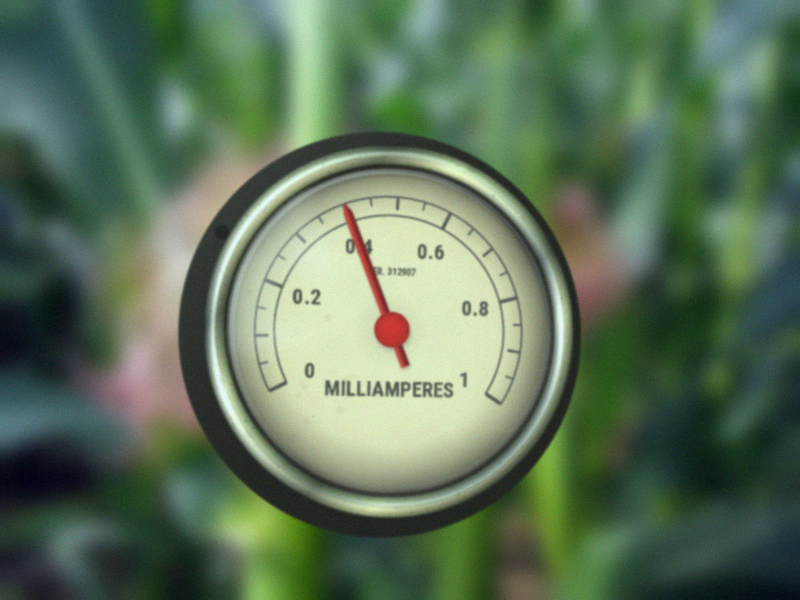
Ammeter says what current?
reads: 0.4 mA
